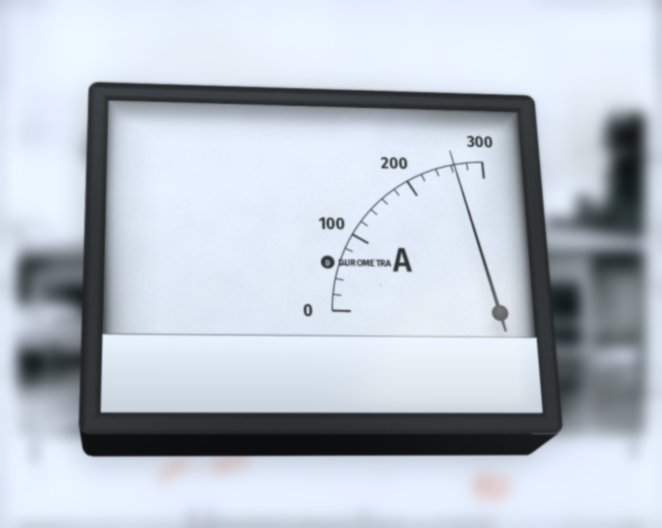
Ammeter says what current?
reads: 260 A
